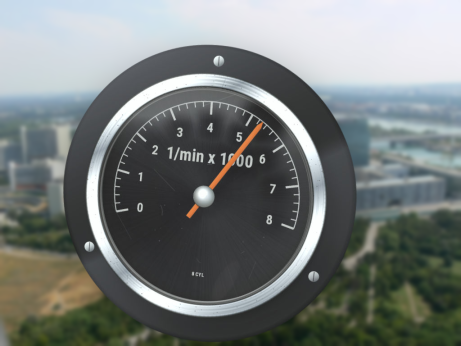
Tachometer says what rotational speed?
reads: 5300 rpm
